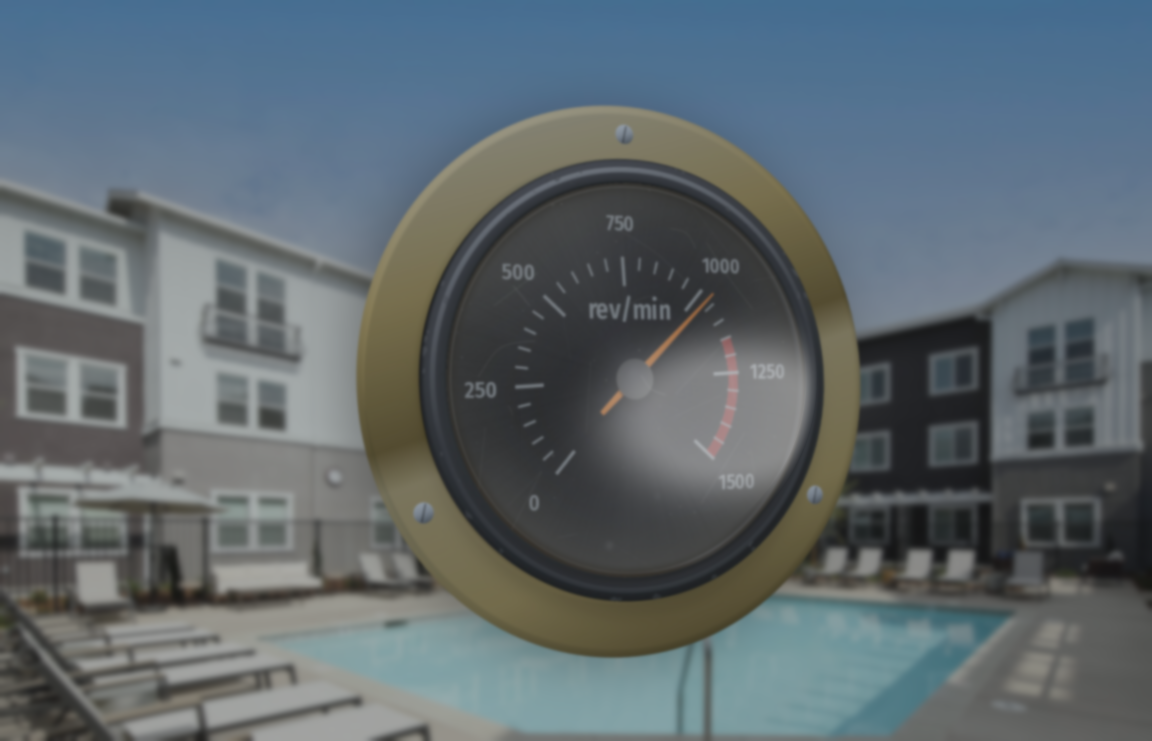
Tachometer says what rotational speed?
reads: 1025 rpm
